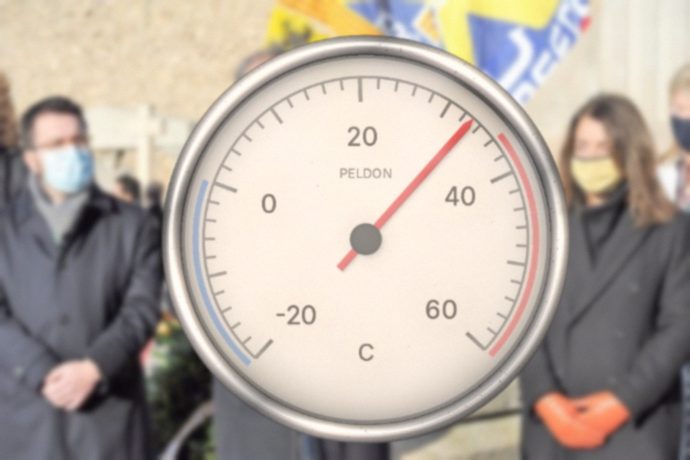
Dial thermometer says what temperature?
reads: 33 °C
